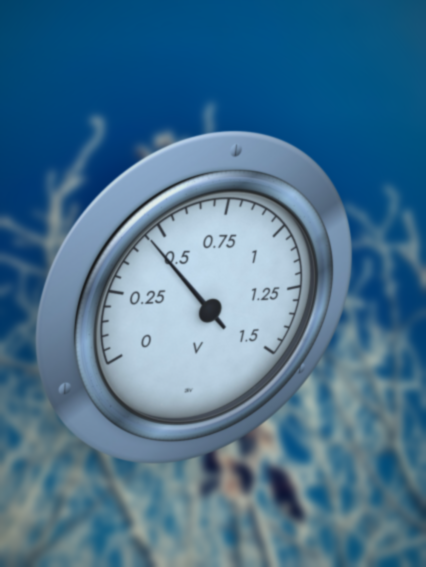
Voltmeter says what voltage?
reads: 0.45 V
